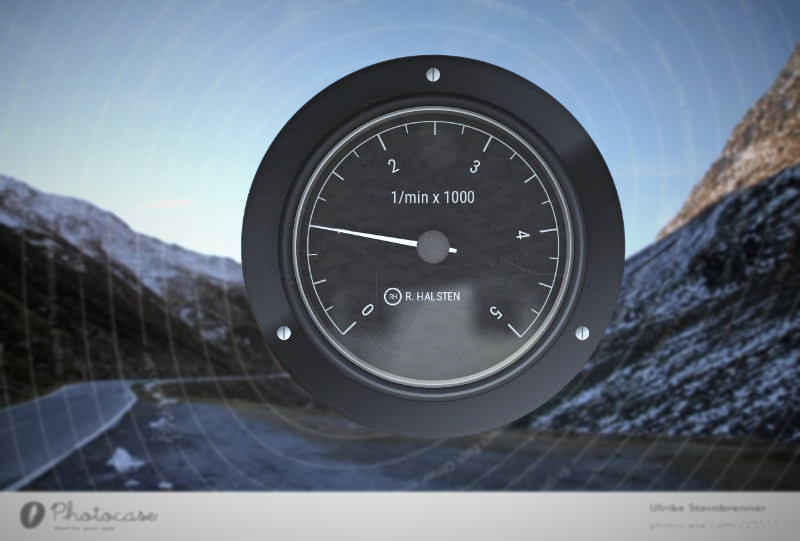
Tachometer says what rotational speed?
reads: 1000 rpm
